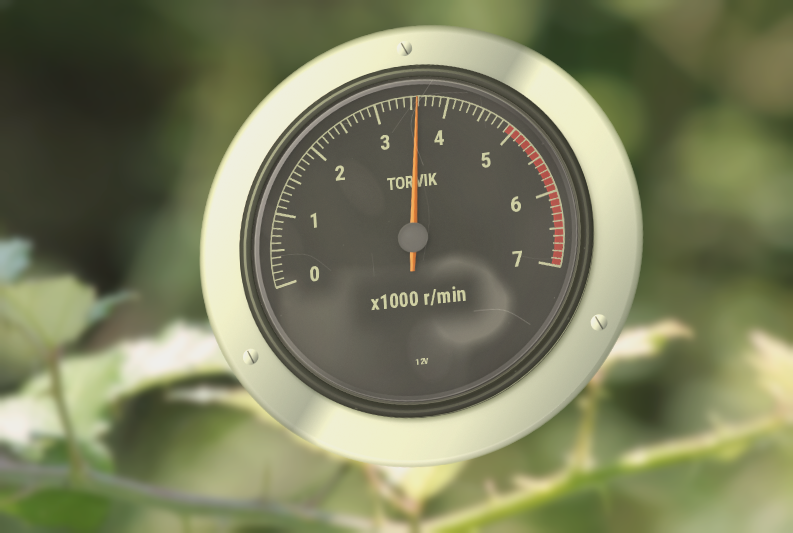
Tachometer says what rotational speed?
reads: 3600 rpm
